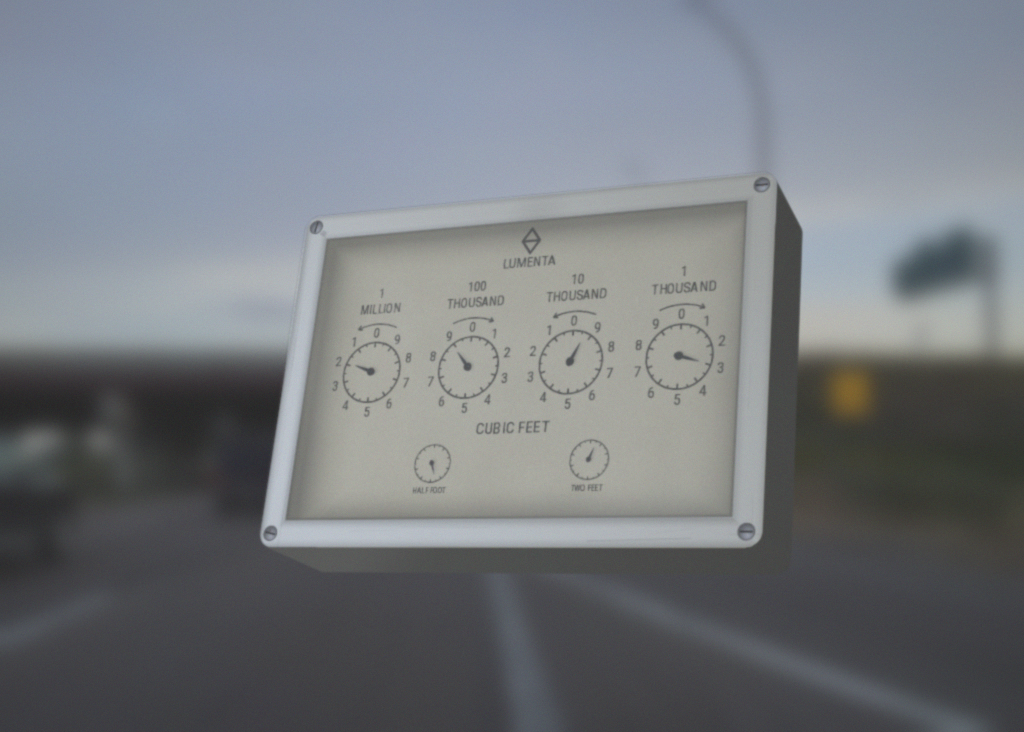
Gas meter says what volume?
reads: 189300 ft³
